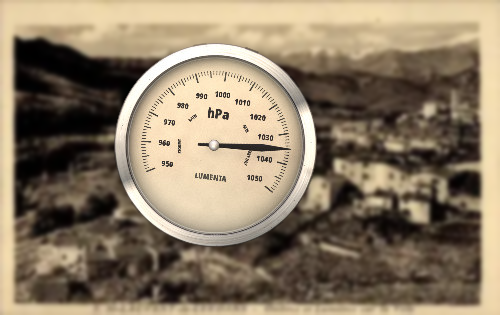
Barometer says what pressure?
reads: 1035 hPa
